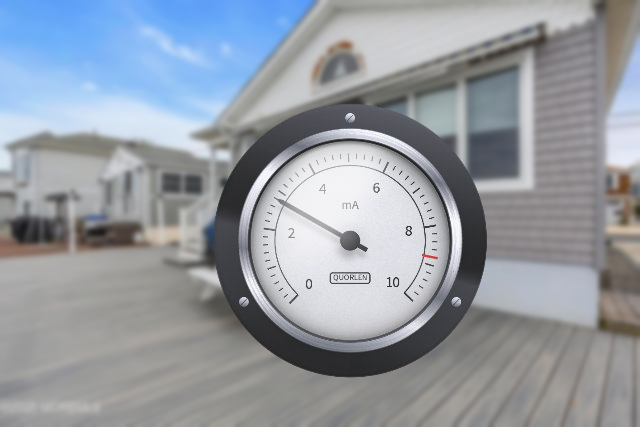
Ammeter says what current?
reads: 2.8 mA
